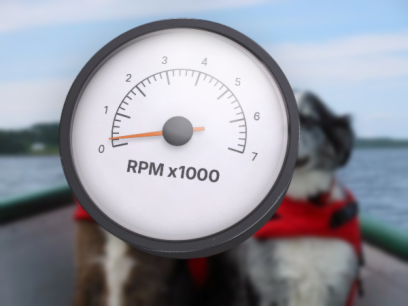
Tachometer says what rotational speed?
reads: 200 rpm
